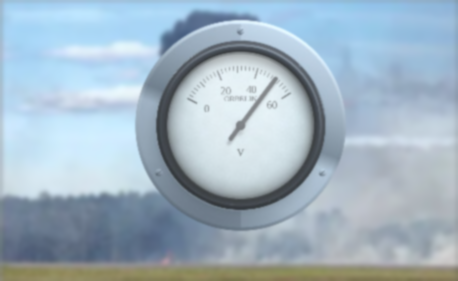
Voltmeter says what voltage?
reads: 50 V
